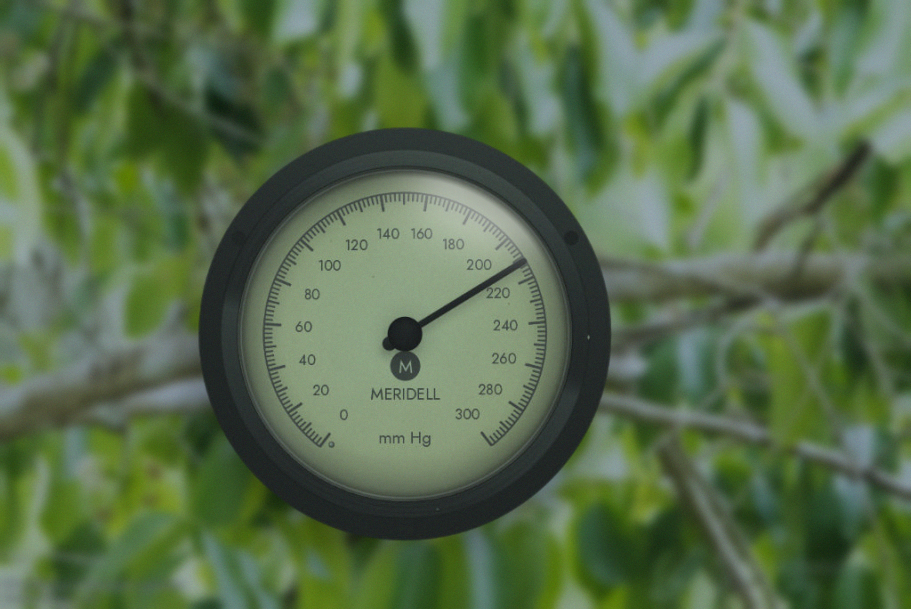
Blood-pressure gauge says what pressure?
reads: 212 mmHg
